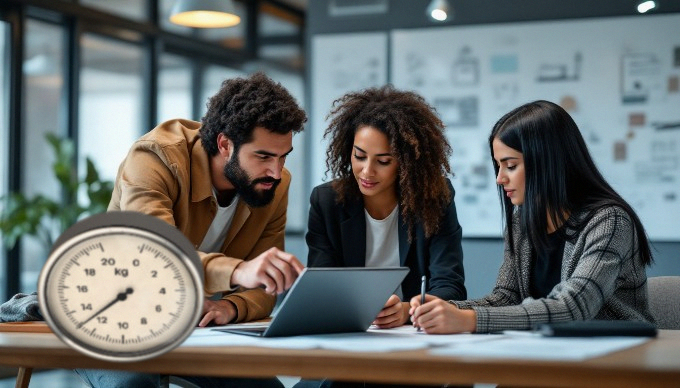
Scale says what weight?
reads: 13 kg
